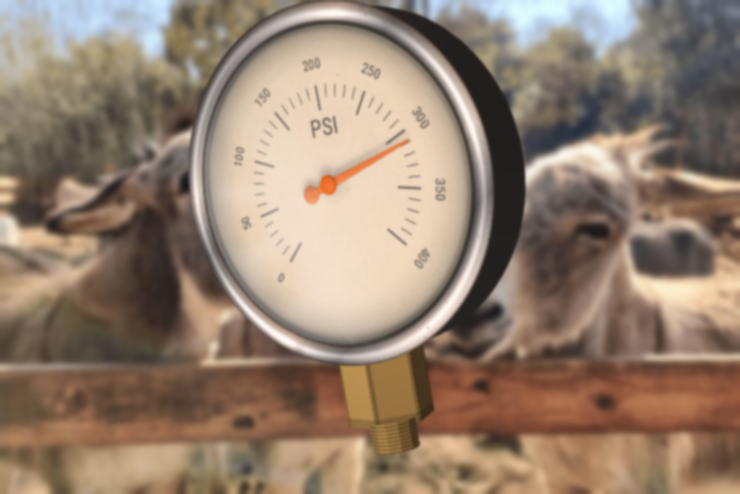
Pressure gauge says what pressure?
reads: 310 psi
